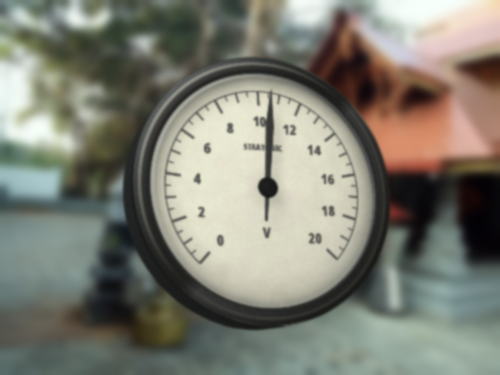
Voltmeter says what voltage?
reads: 10.5 V
